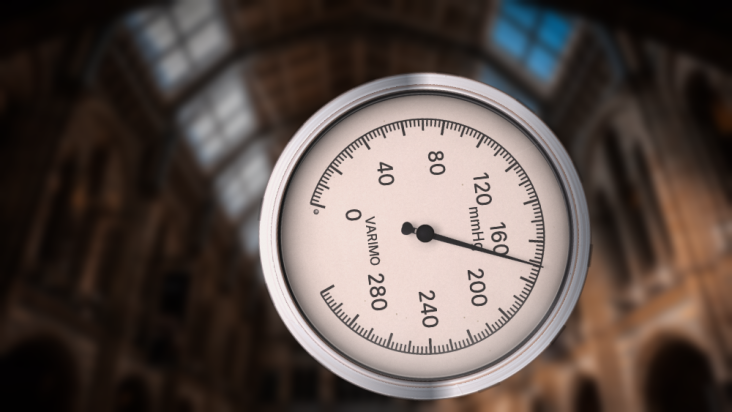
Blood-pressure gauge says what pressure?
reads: 172 mmHg
